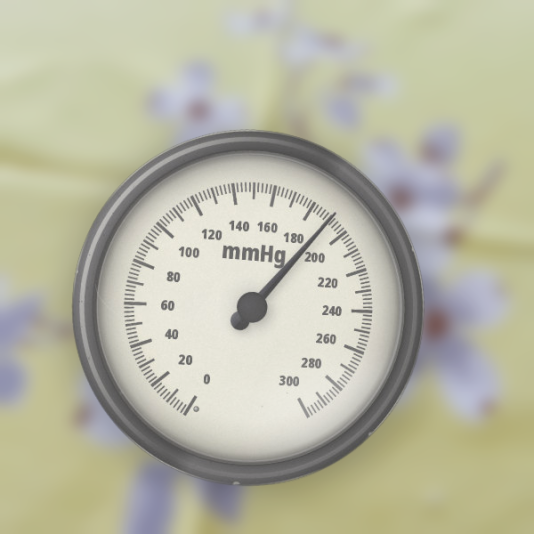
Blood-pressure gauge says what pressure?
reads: 190 mmHg
